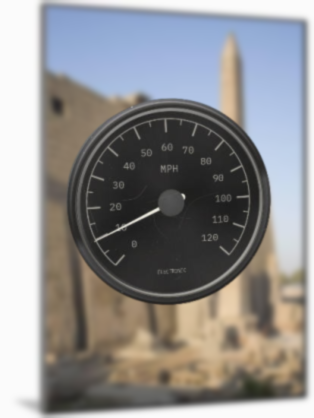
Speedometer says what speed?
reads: 10 mph
